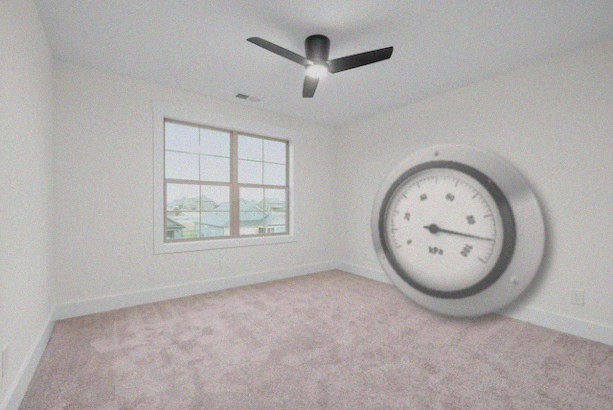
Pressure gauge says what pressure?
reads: 90 kPa
